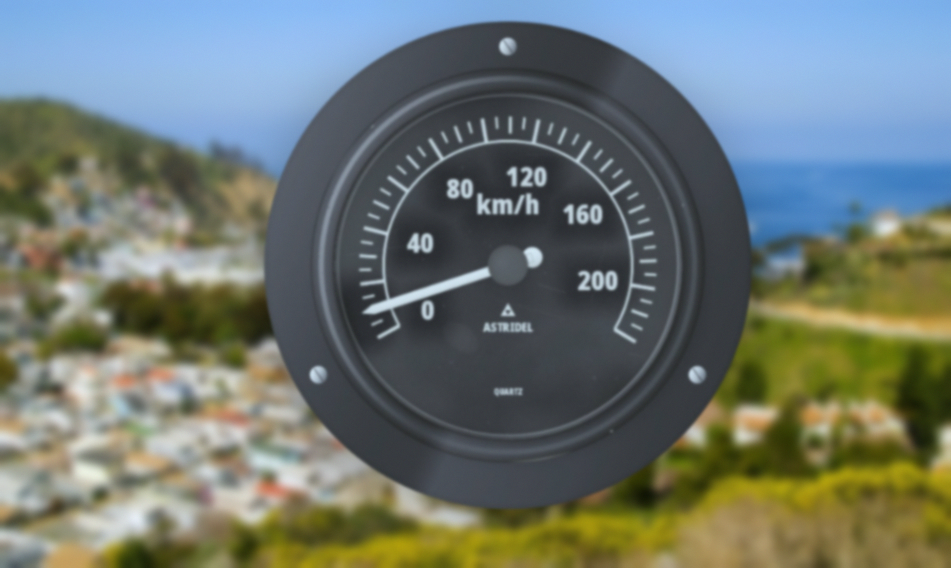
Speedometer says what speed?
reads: 10 km/h
